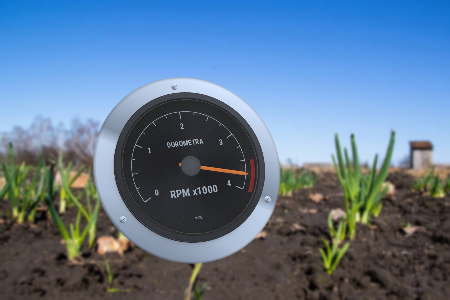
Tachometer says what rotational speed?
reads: 3750 rpm
